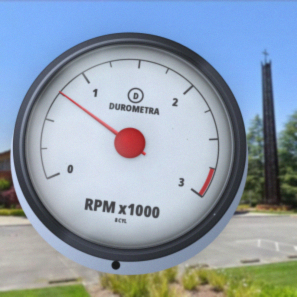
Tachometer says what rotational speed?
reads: 750 rpm
